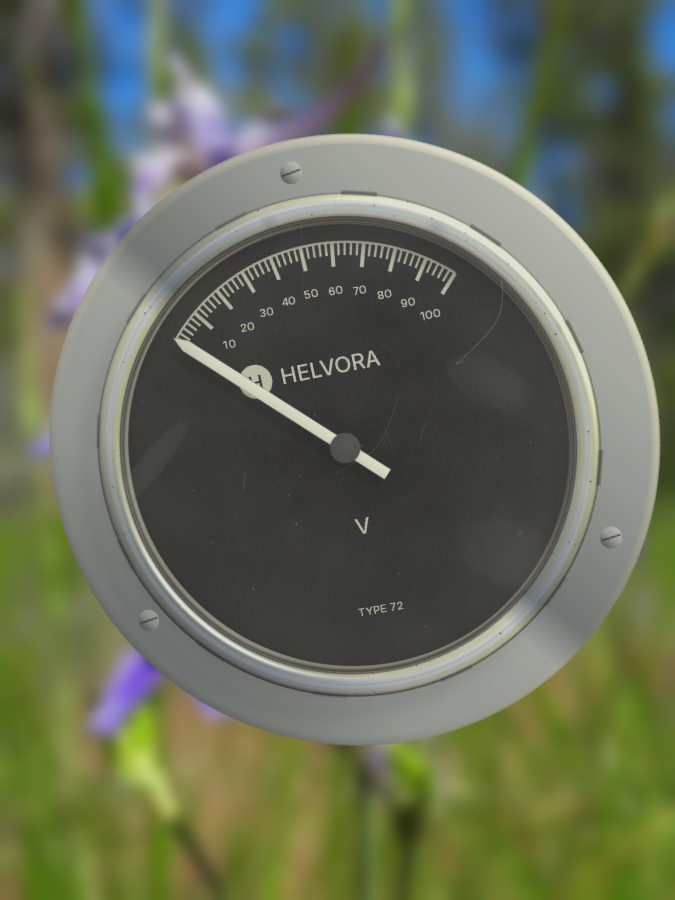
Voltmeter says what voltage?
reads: 0 V
